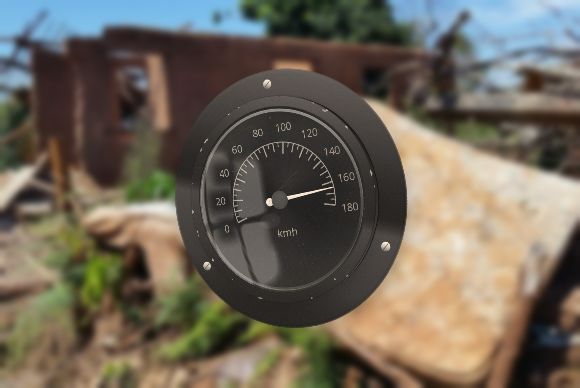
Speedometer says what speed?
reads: 165 km/h
